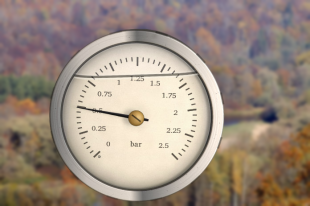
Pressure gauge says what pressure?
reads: 0.5 bar
